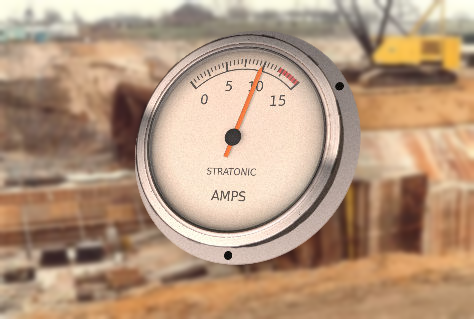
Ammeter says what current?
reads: 10 A
